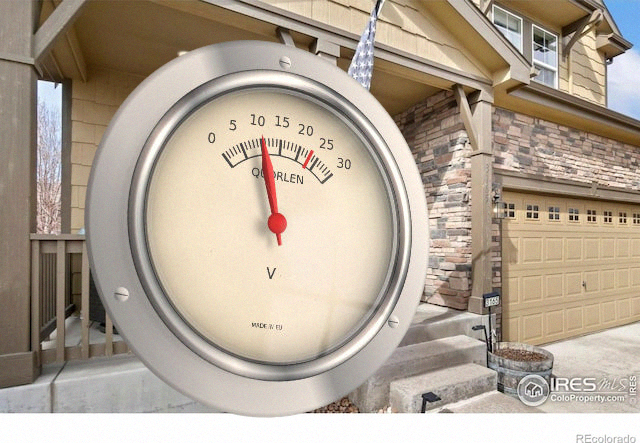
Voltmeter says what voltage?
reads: 10 V
